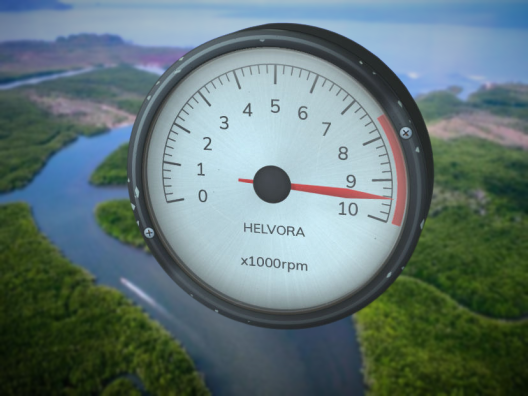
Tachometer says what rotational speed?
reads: 9400 rpm
